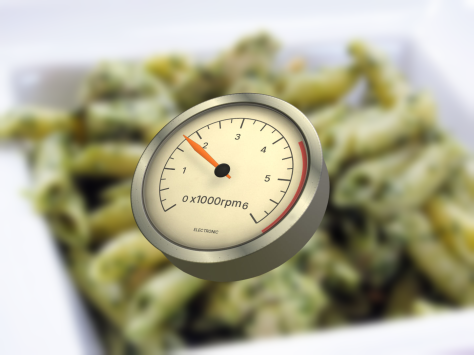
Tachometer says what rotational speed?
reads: 1750 rpm
